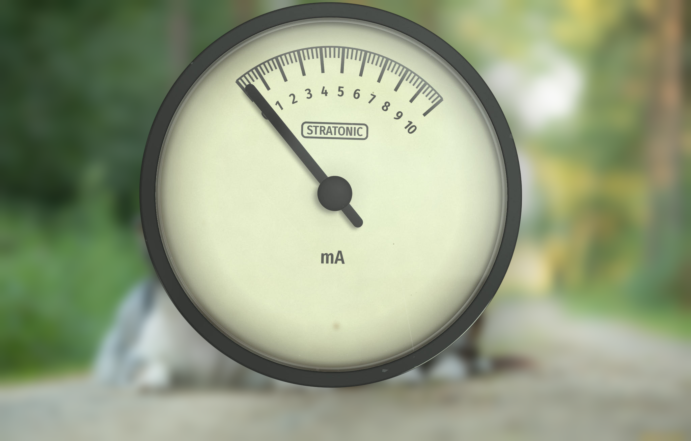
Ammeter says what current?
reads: 0.2 mA
